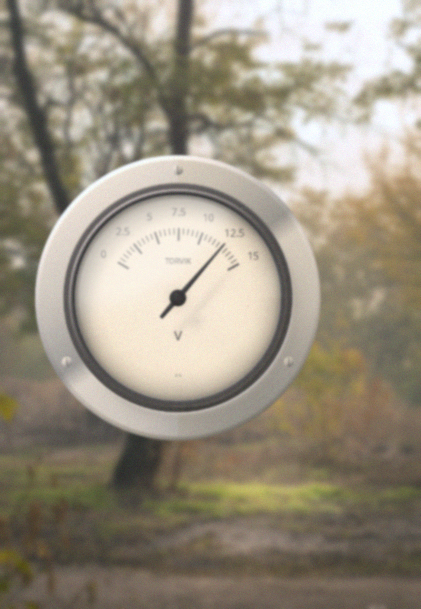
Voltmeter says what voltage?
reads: 12.5 V
